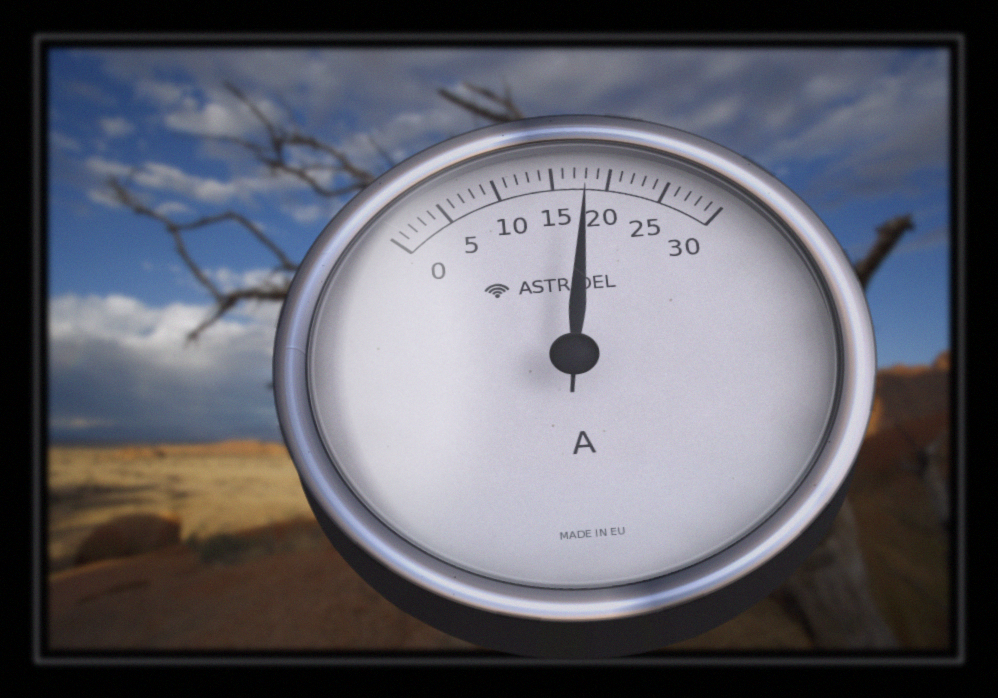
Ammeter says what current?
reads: 18 A
